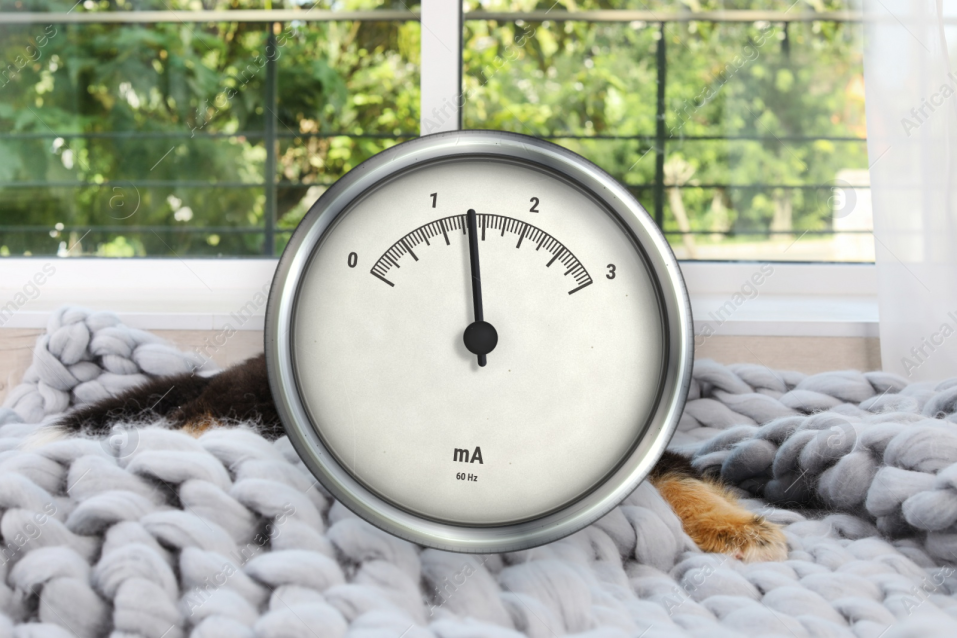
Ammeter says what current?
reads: 1.35 mA
